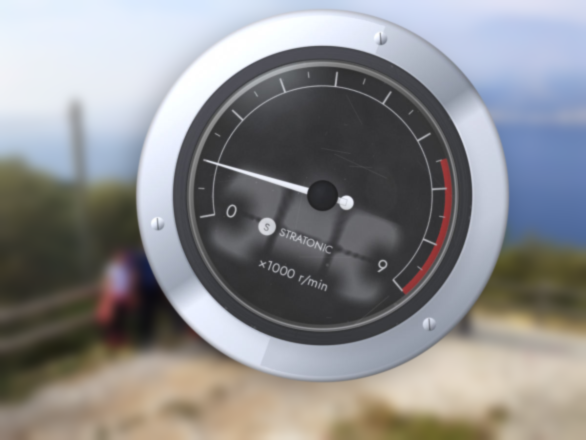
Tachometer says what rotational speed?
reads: 1000 rpm
